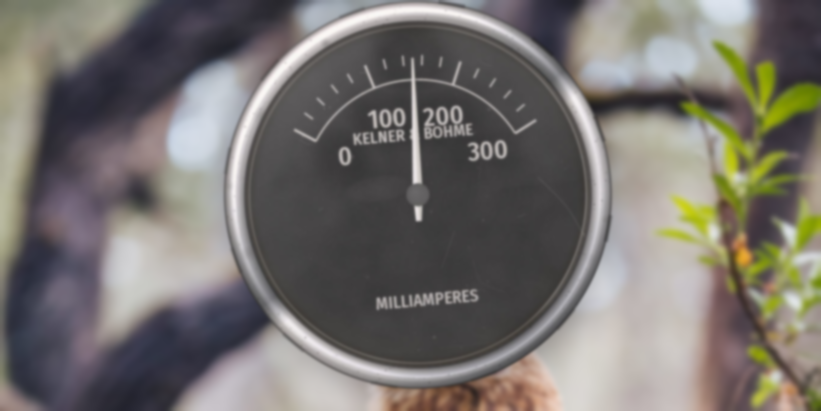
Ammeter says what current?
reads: 150 mA
